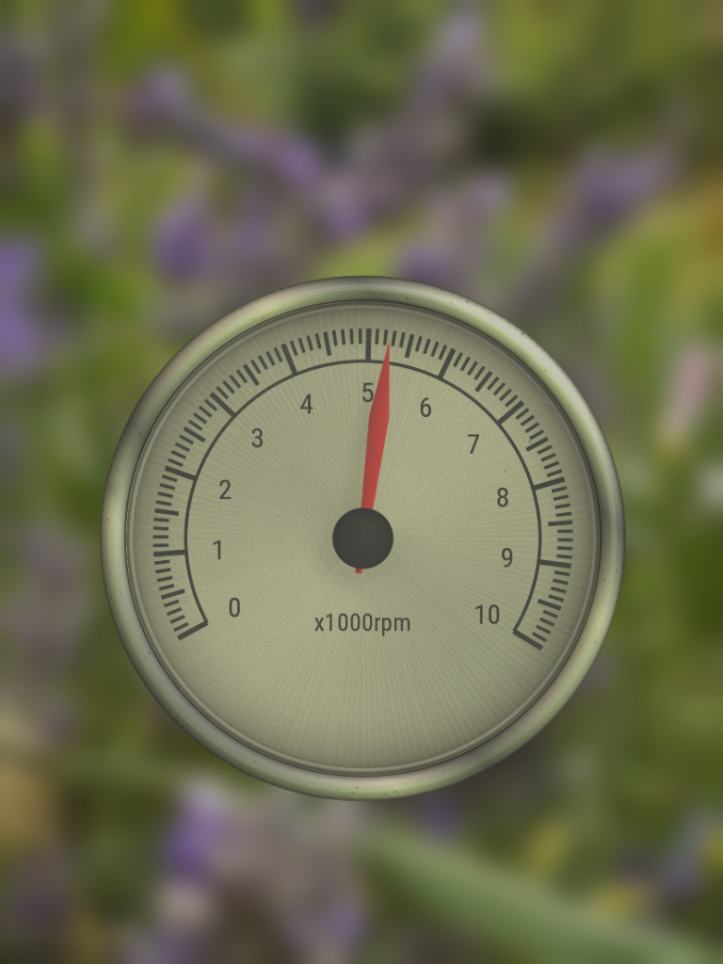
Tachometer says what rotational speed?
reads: 5250 rpm
